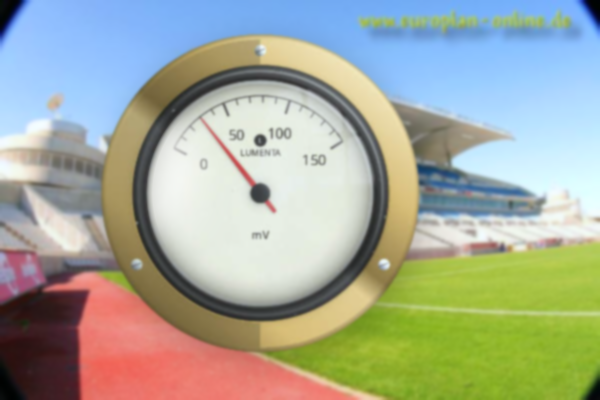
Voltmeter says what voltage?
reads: 30 mV
